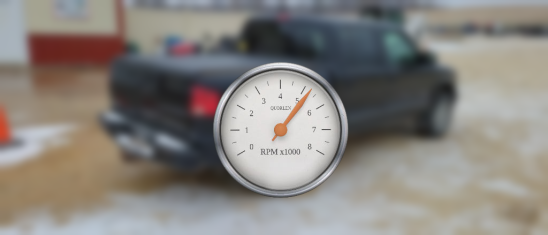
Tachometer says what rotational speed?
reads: 5250 rpm
